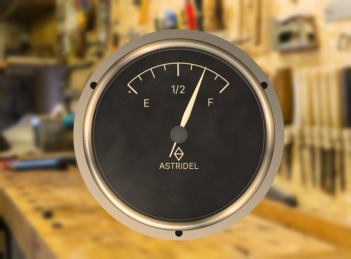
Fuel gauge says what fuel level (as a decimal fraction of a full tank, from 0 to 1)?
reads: 0.75
